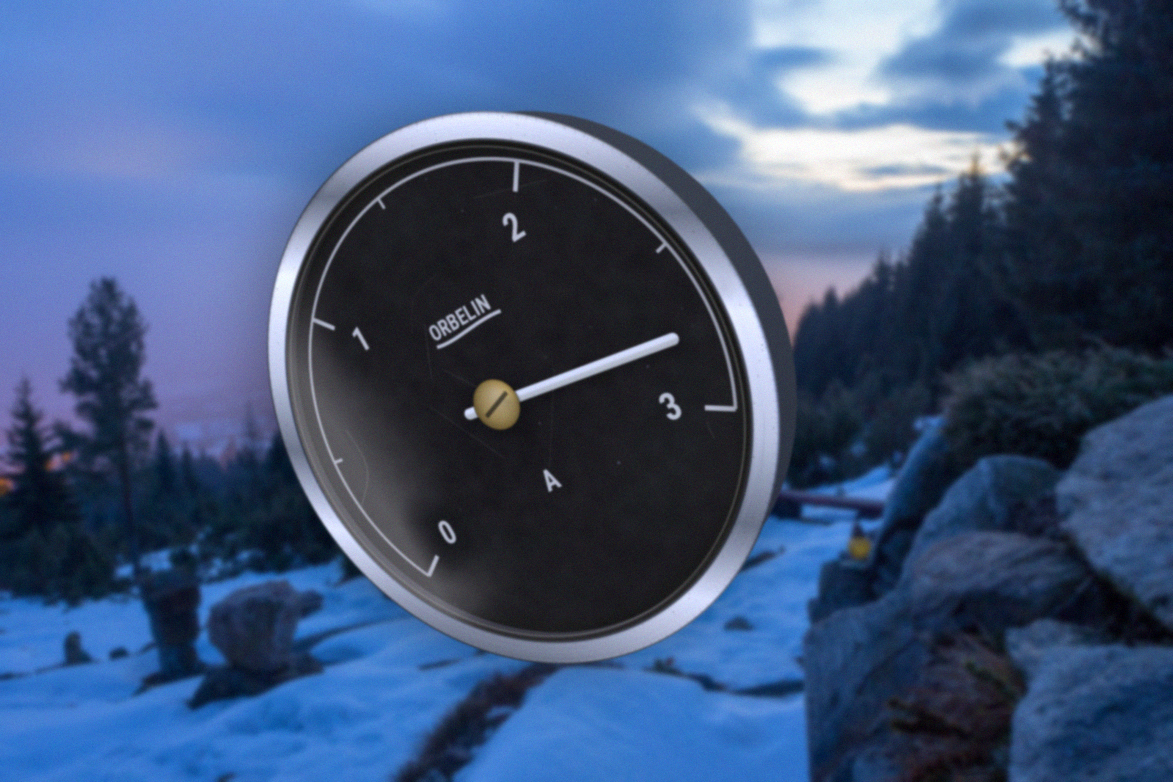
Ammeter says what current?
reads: 2.75 A
